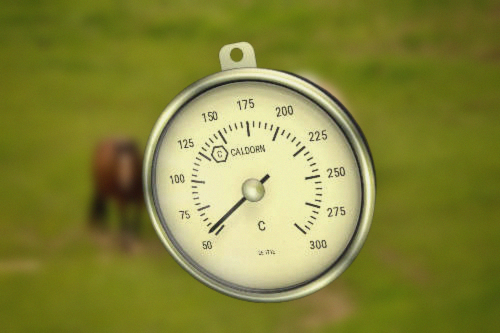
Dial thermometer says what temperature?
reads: 55 °C
